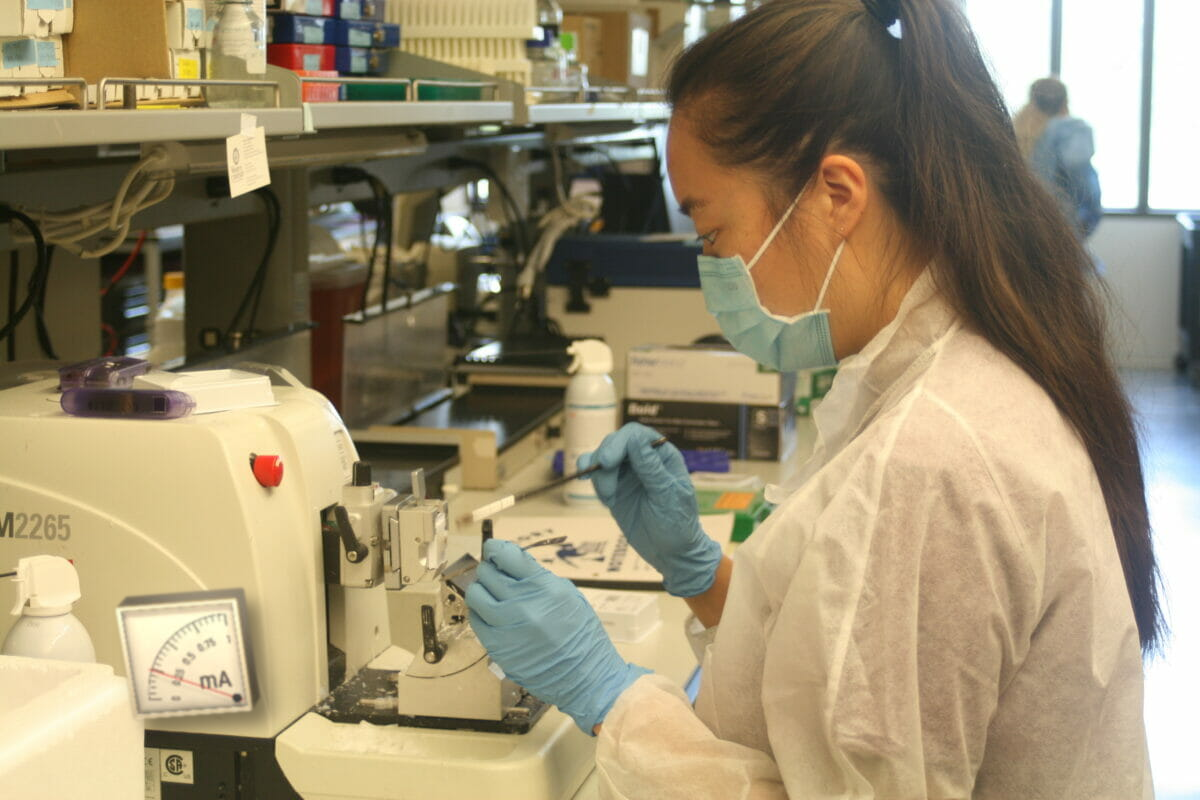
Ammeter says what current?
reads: 0.25 mA
